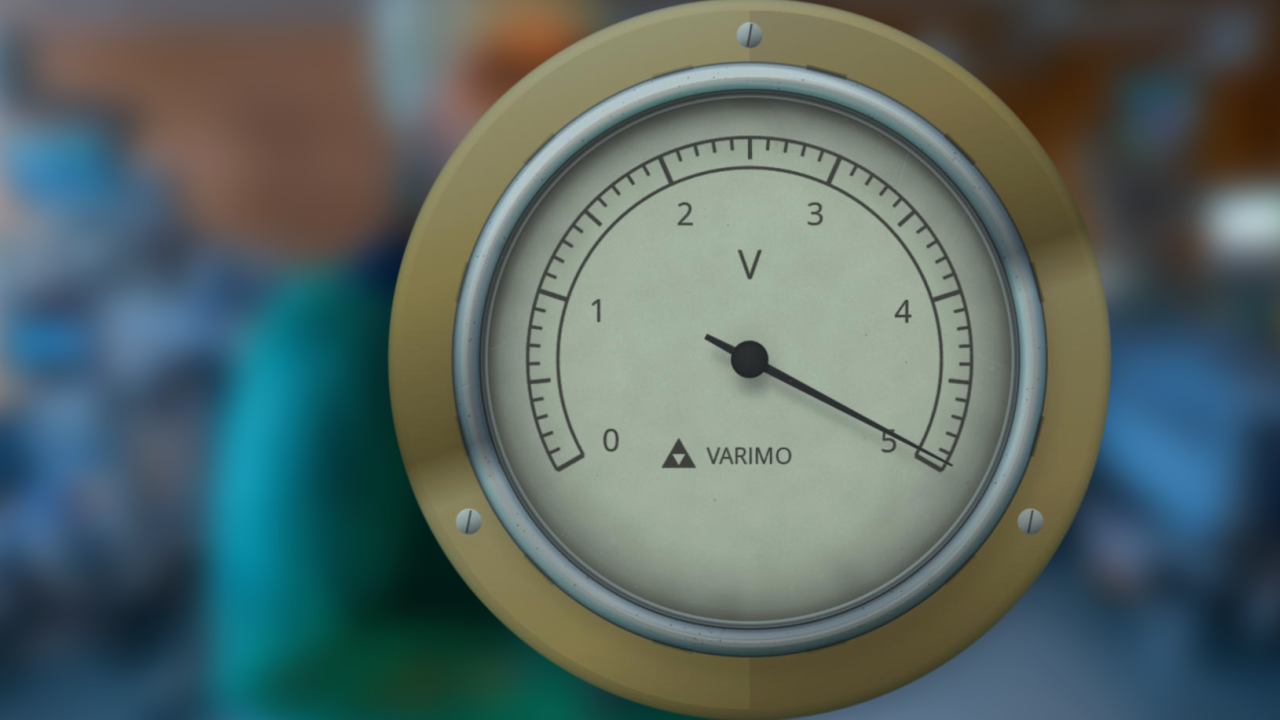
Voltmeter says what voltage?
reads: 4.95 V
